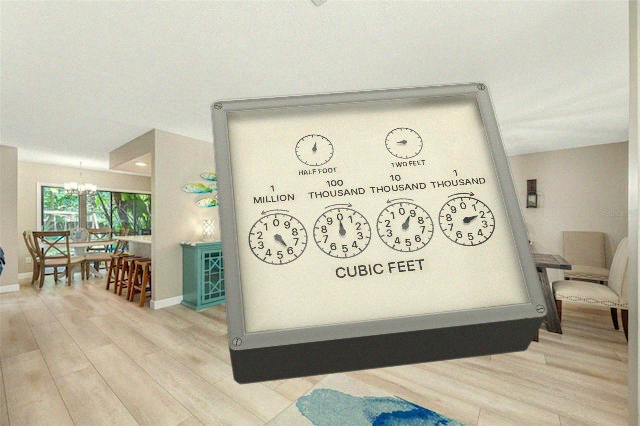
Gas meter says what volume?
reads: 599200 ft³
